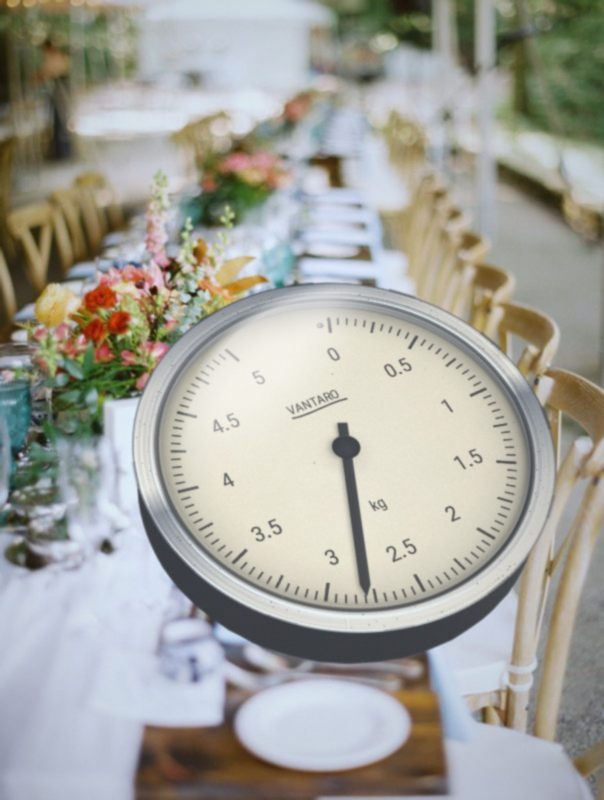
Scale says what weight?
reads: 2.8 kg
